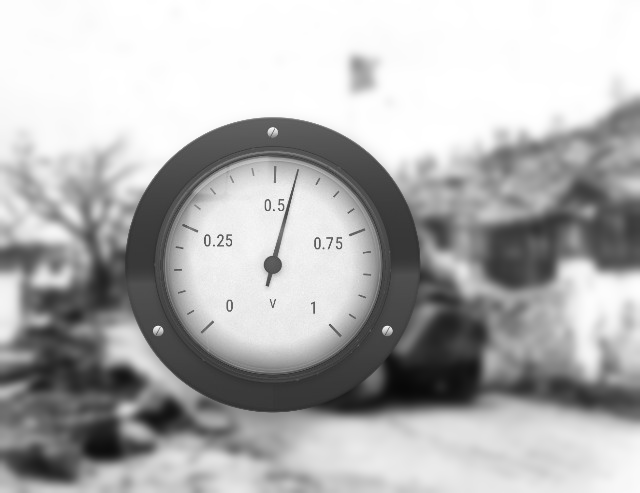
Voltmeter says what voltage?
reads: 0.55 V
